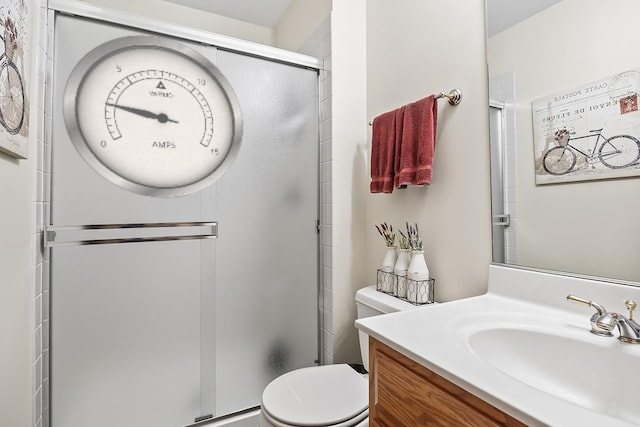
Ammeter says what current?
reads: 2.5 A
